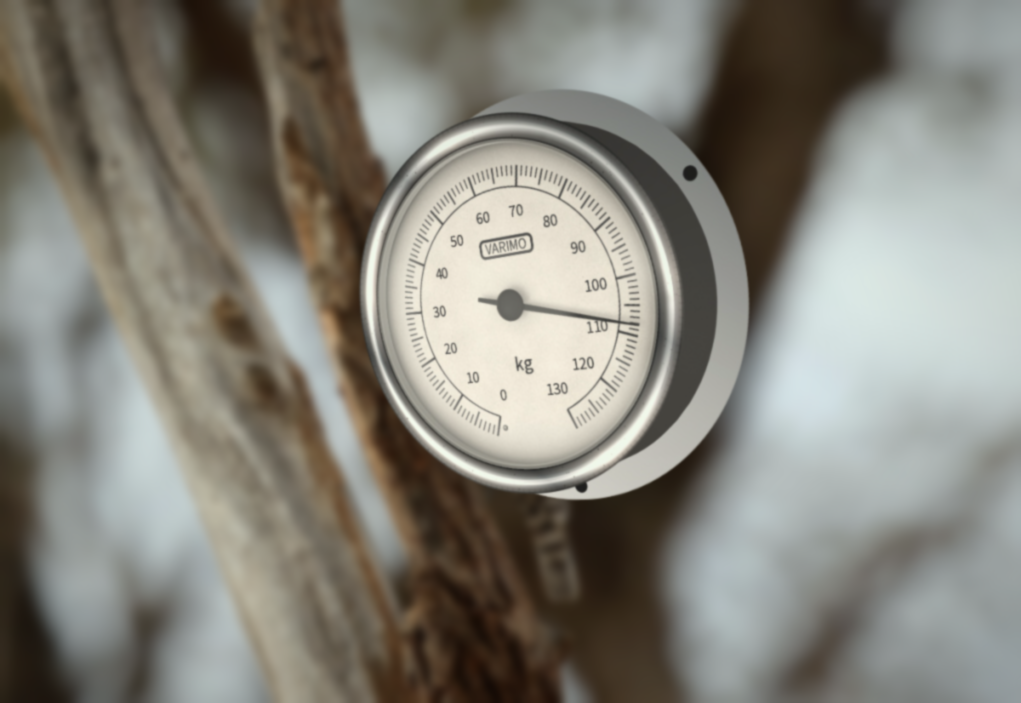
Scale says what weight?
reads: 108 kg
